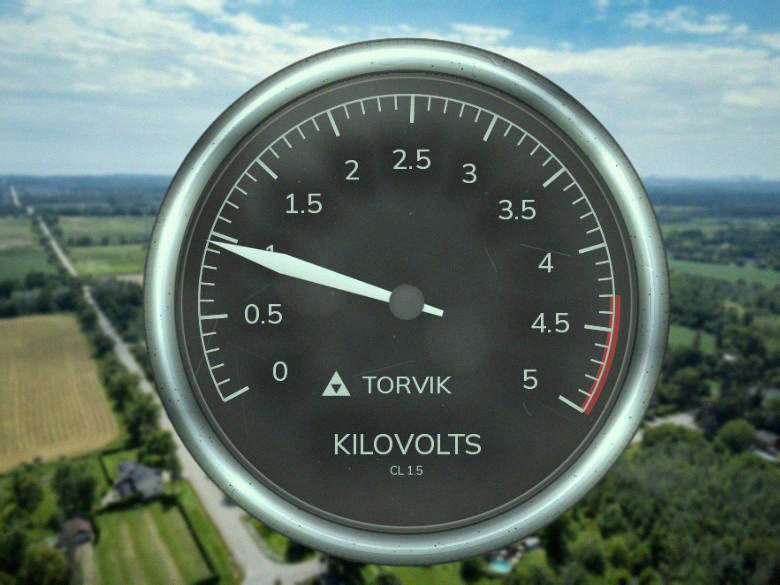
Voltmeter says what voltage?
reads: 0.95 kV
